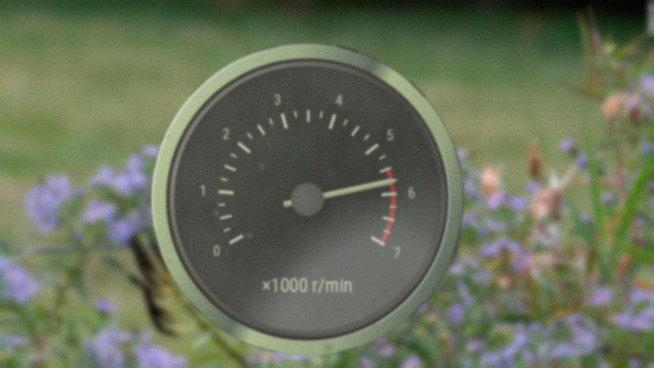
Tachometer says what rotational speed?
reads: 5750 rpm
